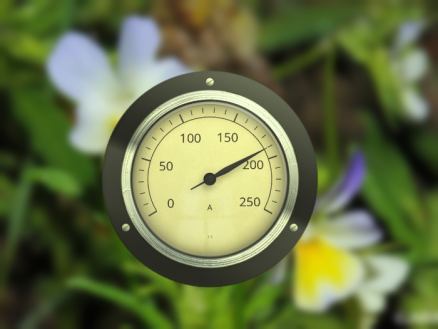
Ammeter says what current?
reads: 190 A
